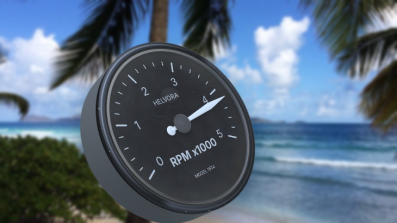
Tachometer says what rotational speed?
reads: 4200 rpm
